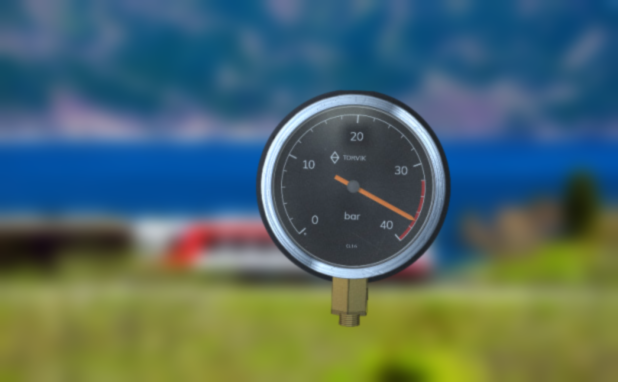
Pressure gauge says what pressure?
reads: 37 bar
